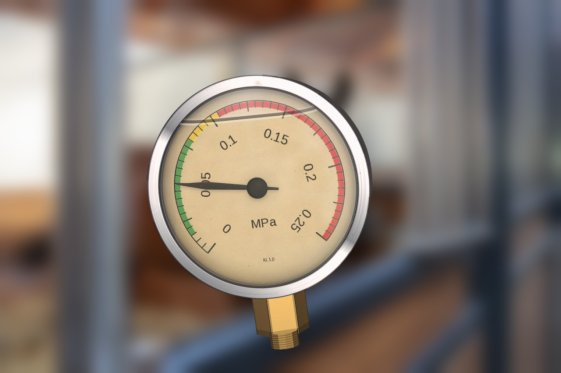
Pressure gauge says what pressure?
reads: 0.05 MPa
